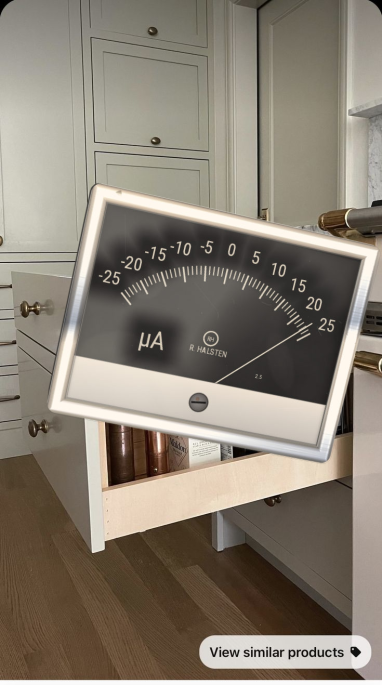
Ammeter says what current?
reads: 23 µA
